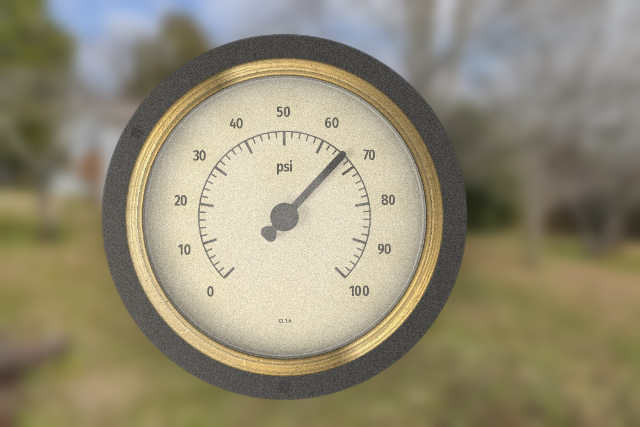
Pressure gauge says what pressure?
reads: 66 psi
